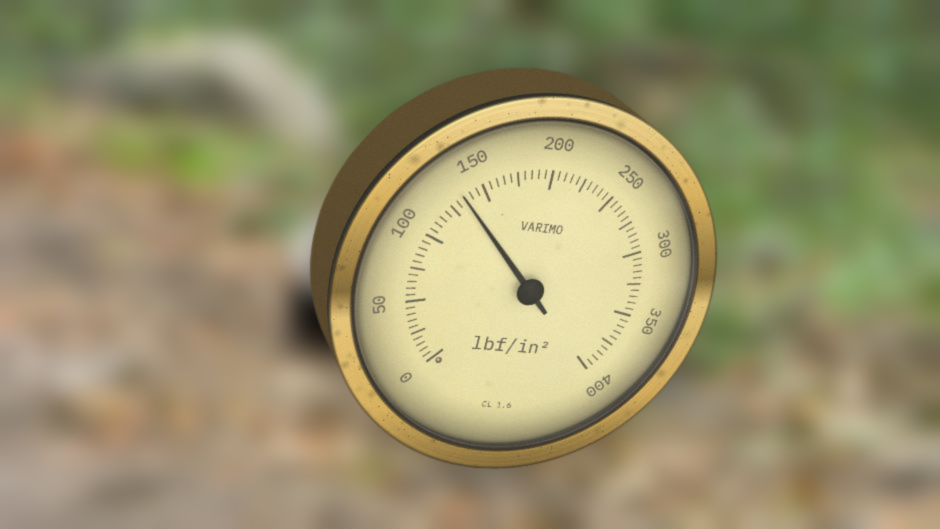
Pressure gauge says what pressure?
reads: 135 psi
